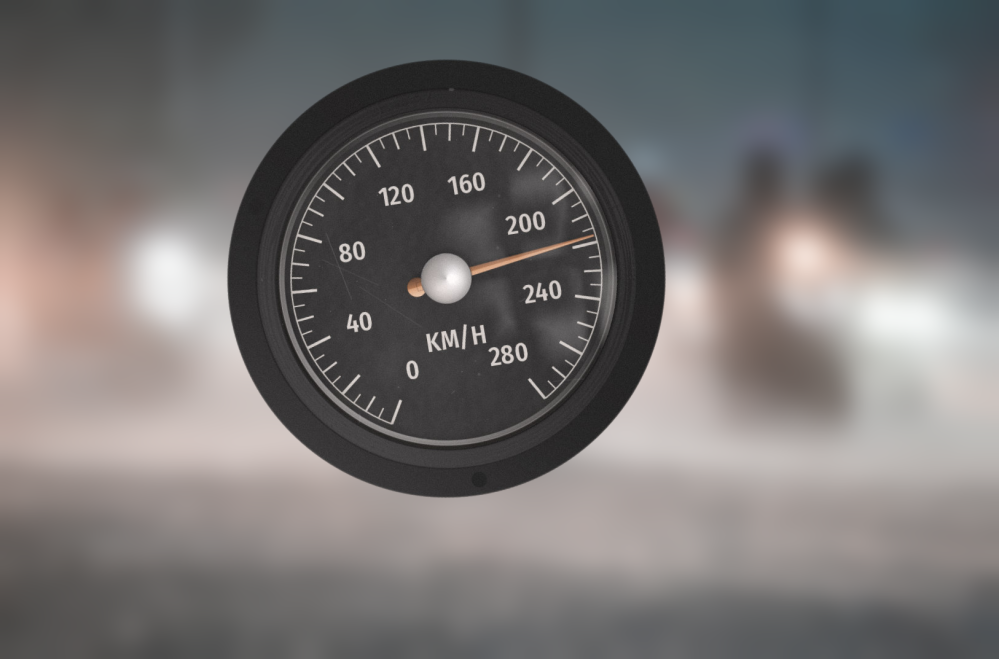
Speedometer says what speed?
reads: 217.5 km/h
